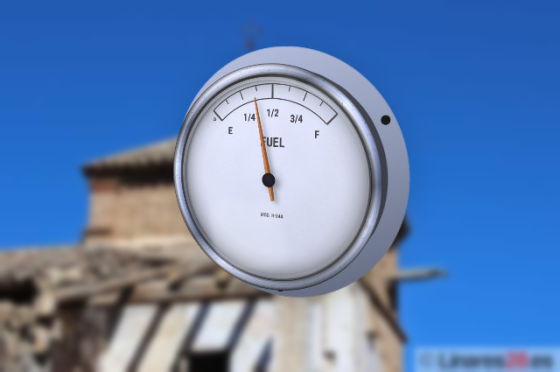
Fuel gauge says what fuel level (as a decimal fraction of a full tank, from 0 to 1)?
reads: 0.375
